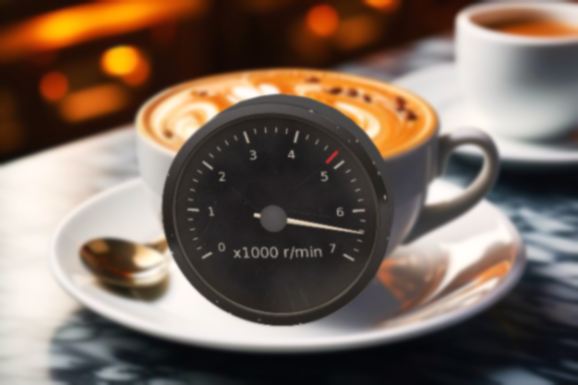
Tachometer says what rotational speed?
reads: 6400 rpm
